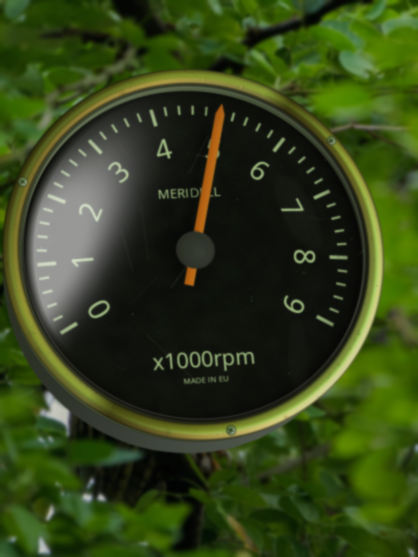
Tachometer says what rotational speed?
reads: 5000 rpm
